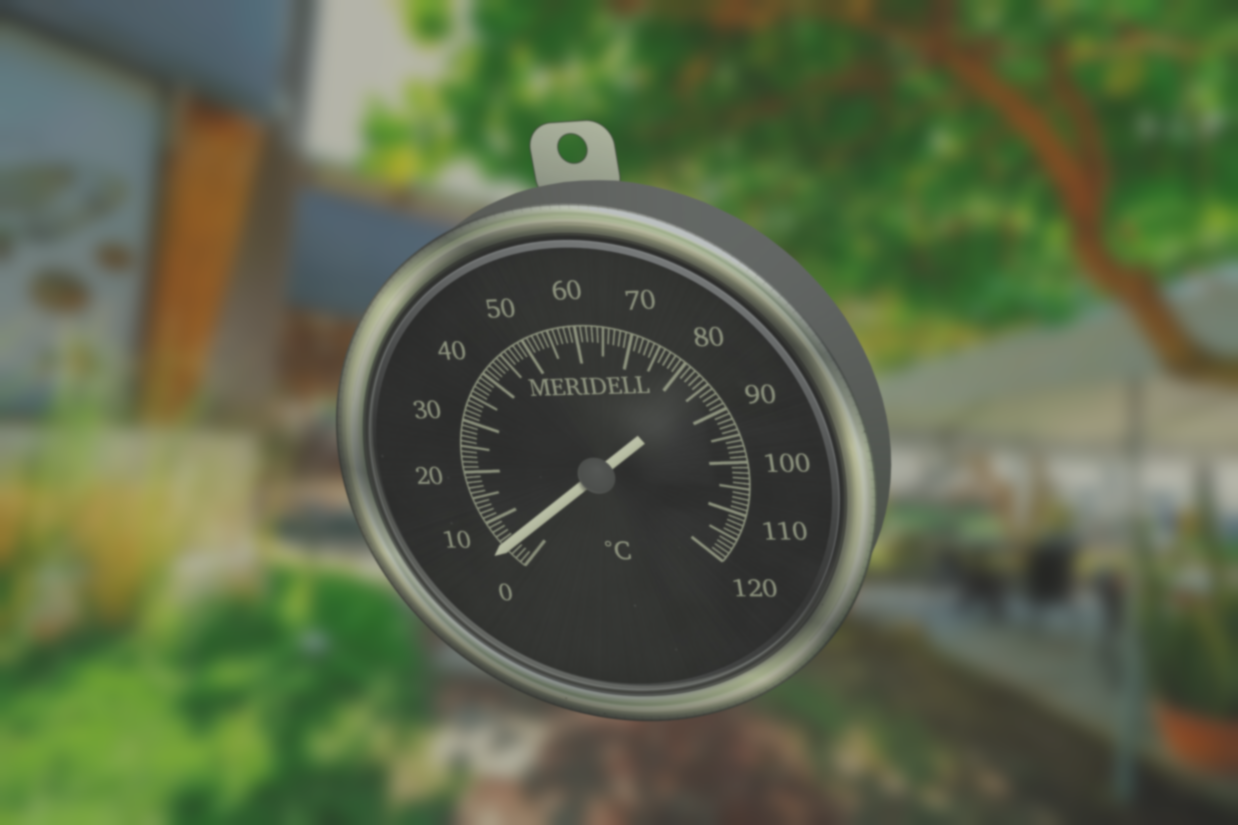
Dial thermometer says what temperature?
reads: 5 °C
